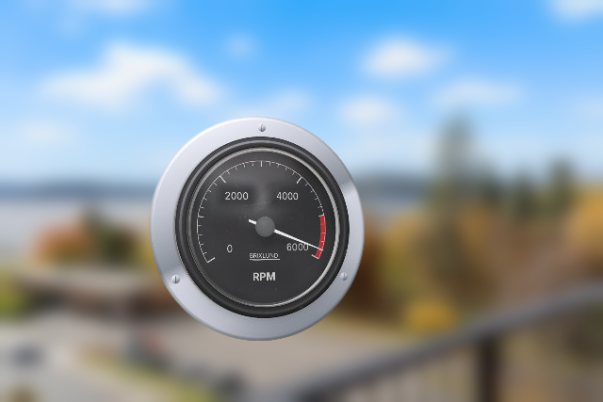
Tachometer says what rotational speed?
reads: 5800 rpm
